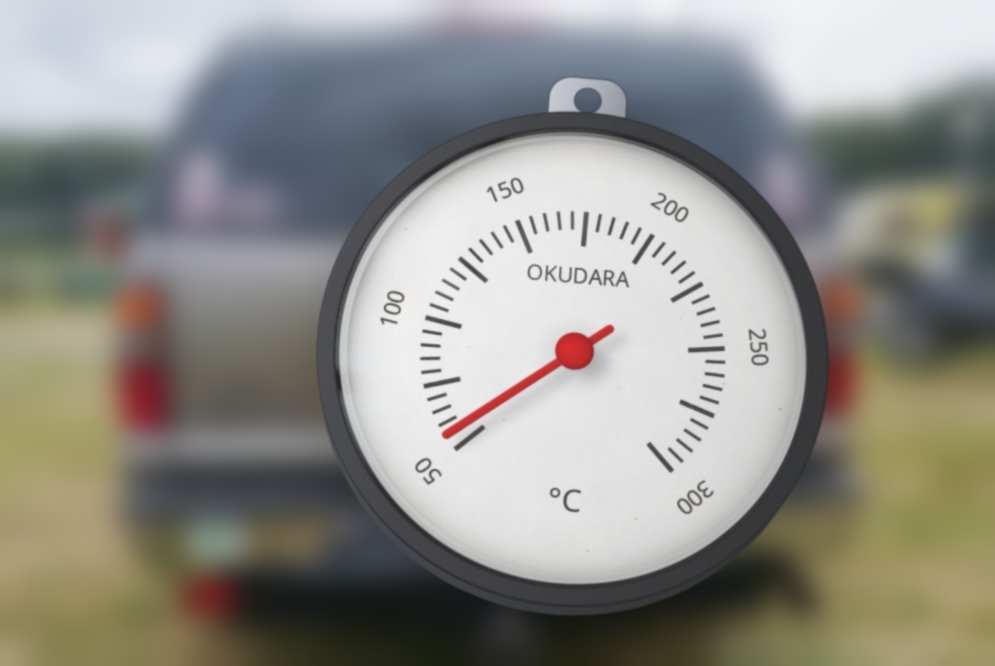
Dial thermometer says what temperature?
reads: 55 °C
